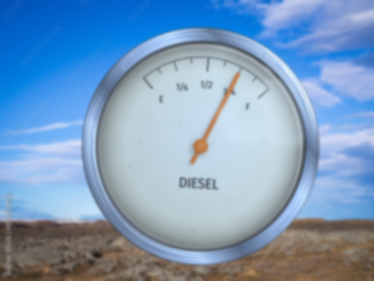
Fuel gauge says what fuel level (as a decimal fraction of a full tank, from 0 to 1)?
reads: 0.75
